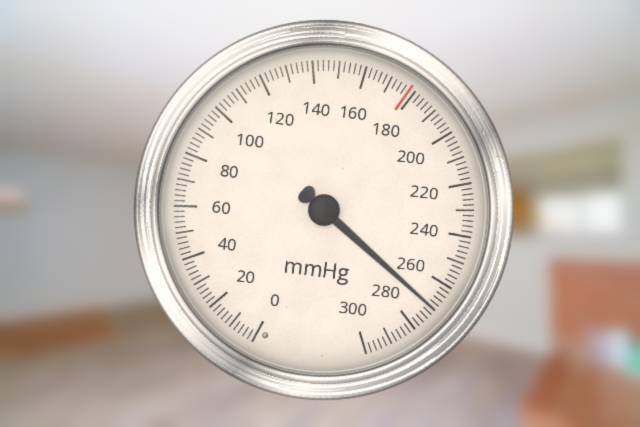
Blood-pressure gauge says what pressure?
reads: 270 mmHg
